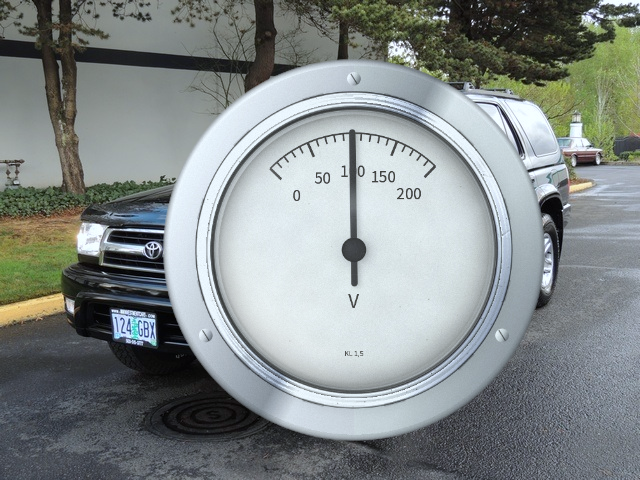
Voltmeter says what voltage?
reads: 100 V
